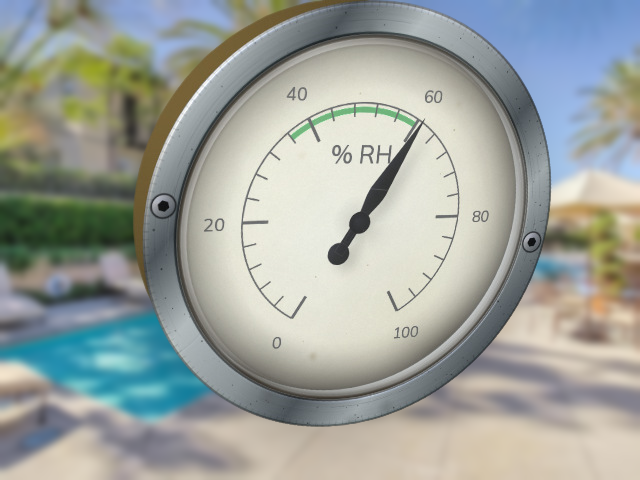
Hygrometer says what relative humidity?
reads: 60 %
